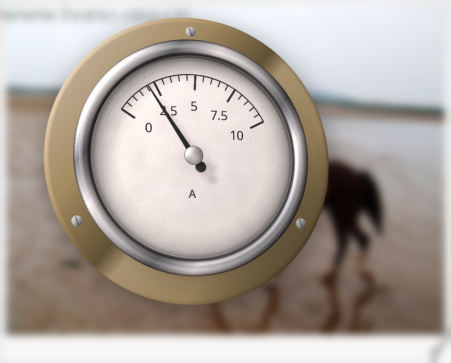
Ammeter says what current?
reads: 2 A
